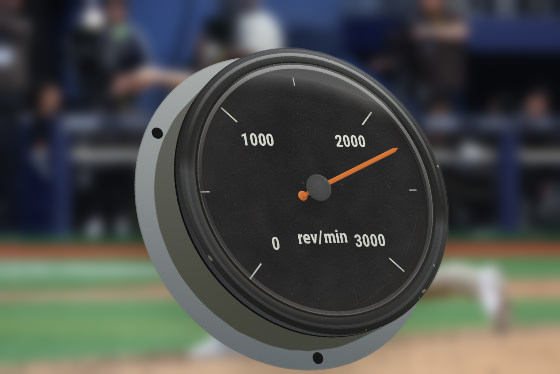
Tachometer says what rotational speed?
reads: 2250 rpm
